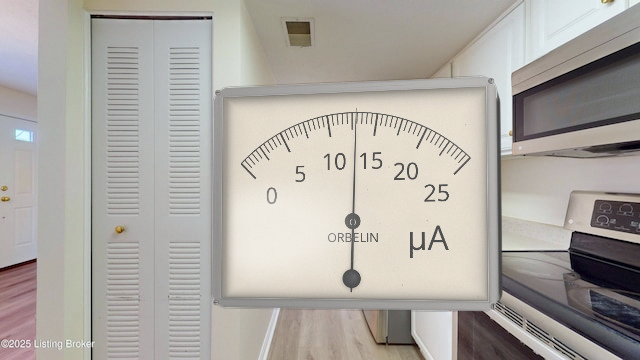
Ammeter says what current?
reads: 13 µA
